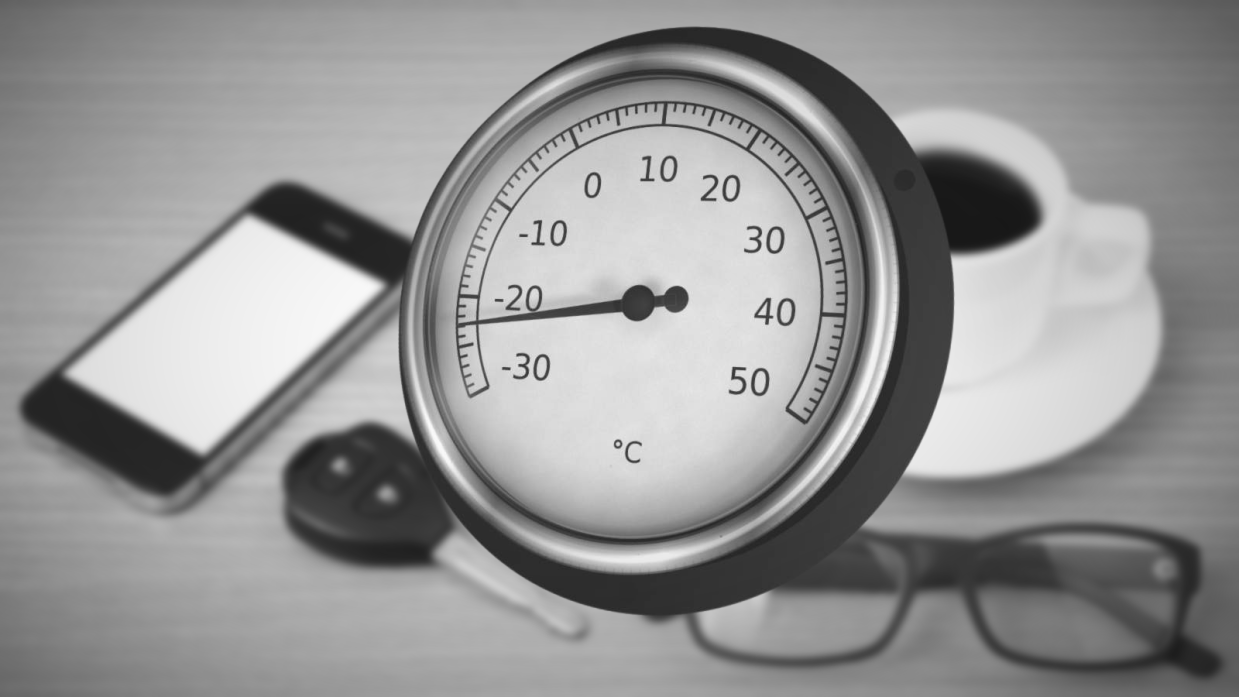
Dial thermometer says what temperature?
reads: -23 °C
